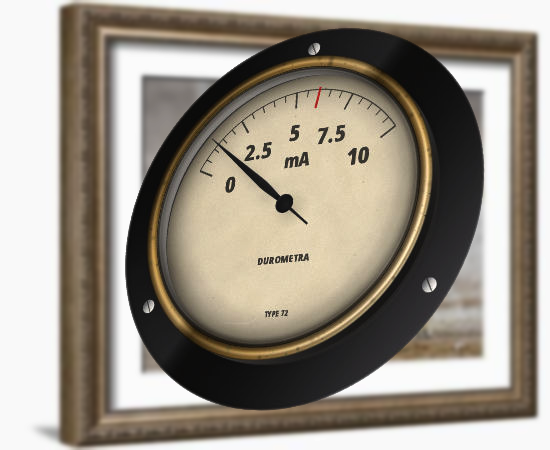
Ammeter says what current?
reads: 1.25 mA
